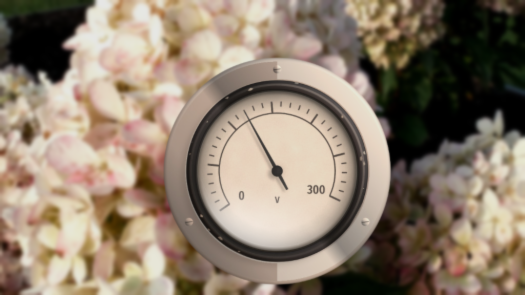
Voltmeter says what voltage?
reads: 120 V
